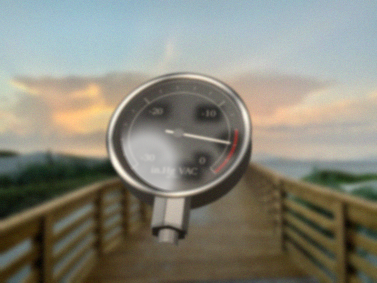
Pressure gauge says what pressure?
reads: -4 inHg
